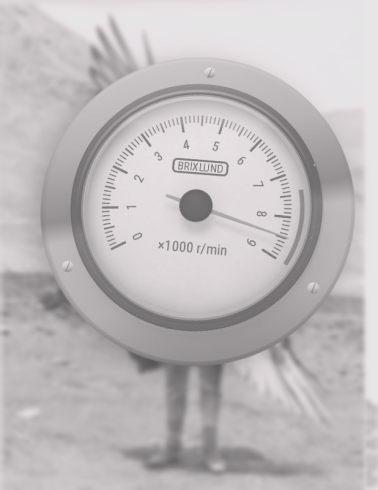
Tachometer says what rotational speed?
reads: 8500 rpm
